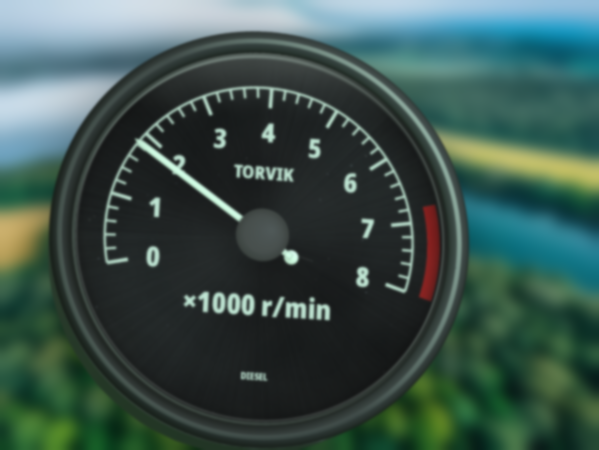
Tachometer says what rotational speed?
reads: 1800 rpm
